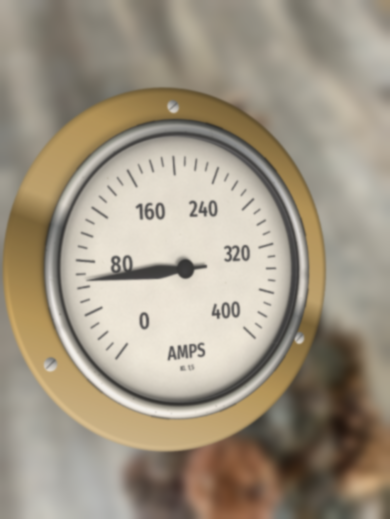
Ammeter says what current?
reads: 65 A
